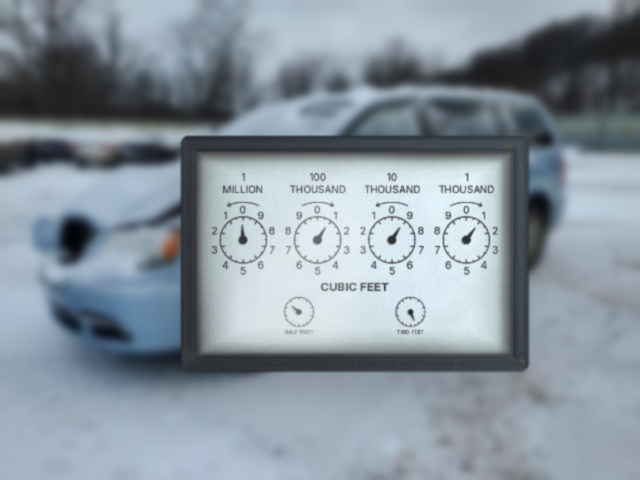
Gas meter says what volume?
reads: 9100 ft³
